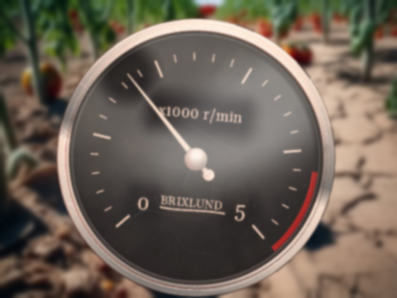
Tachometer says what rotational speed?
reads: 1700 rpm
